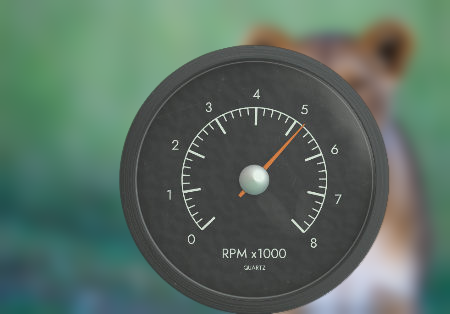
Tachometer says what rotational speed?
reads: 5200 rpm
